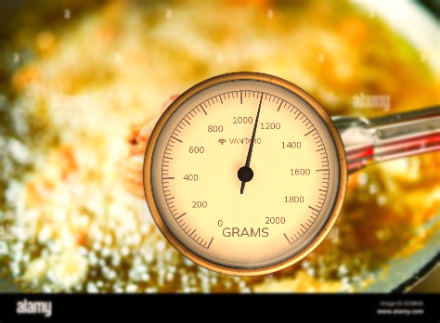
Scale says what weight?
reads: 1100 g
